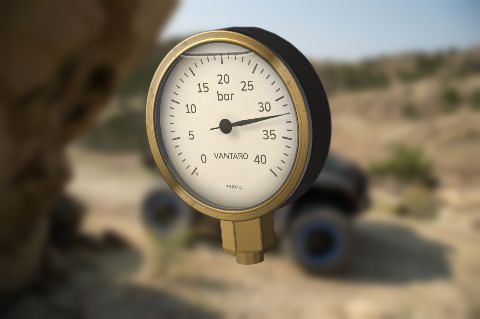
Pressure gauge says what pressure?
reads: 32 bar
